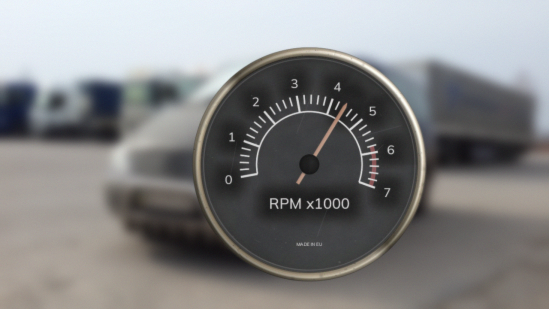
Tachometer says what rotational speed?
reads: 4400 rpm
